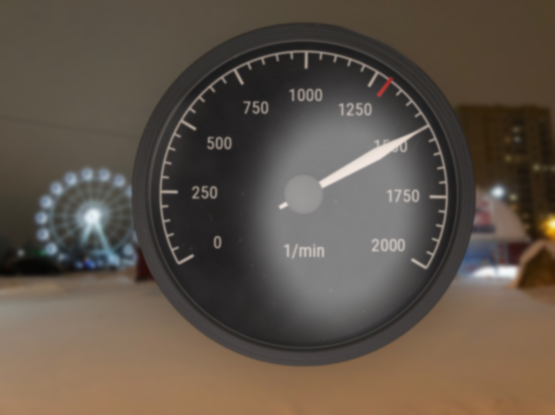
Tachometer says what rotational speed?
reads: 1500 rpm
